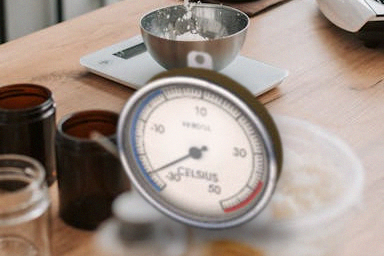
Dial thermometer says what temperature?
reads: -25 °C
